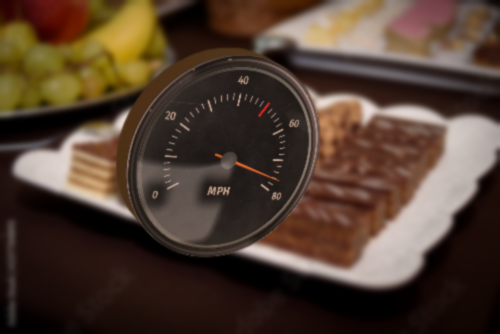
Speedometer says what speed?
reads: 76 mph
